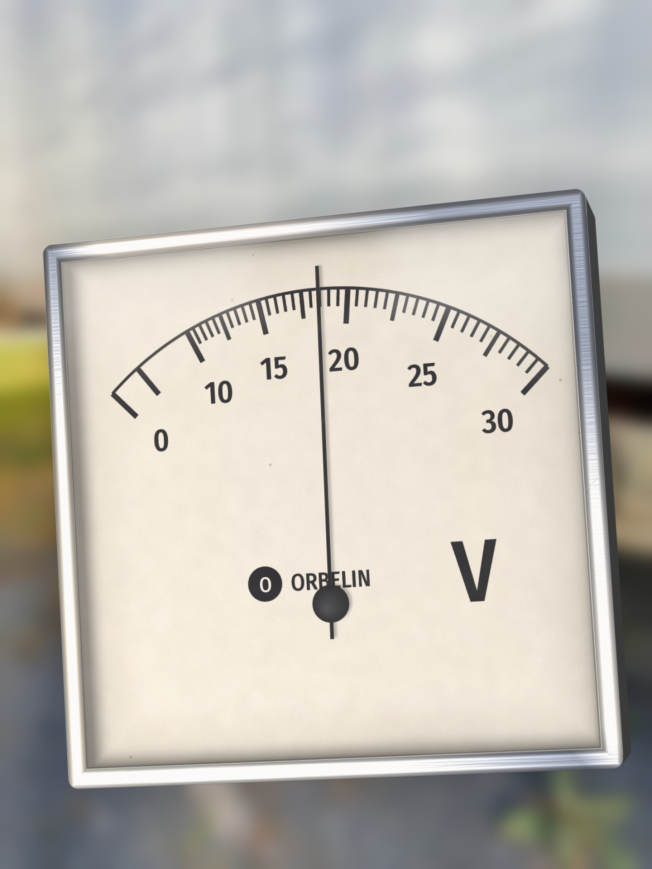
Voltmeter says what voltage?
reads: 18.5 V
